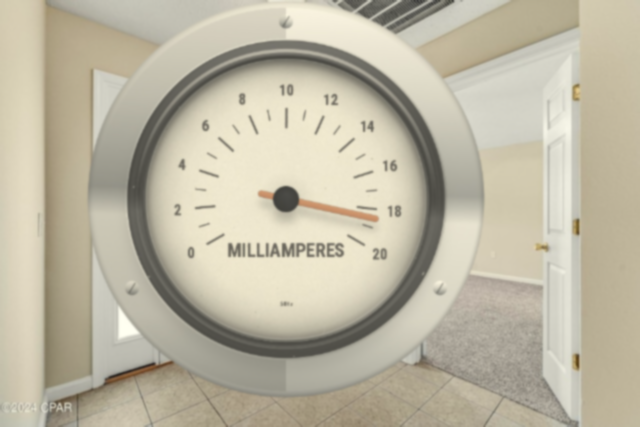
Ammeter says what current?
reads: 18.5 mA
